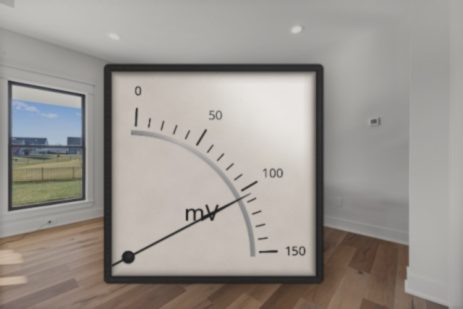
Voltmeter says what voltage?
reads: 105 mV
